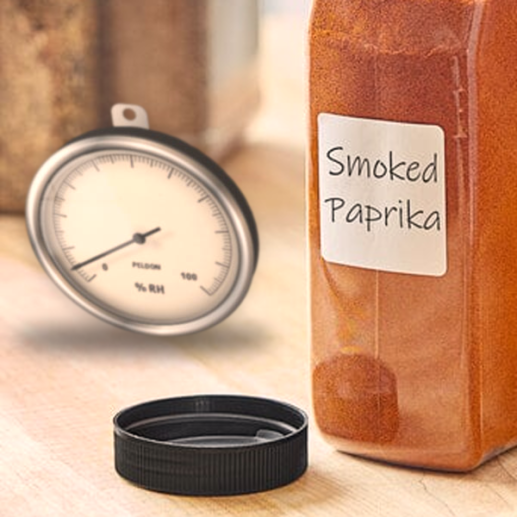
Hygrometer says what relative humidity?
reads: 5 %
